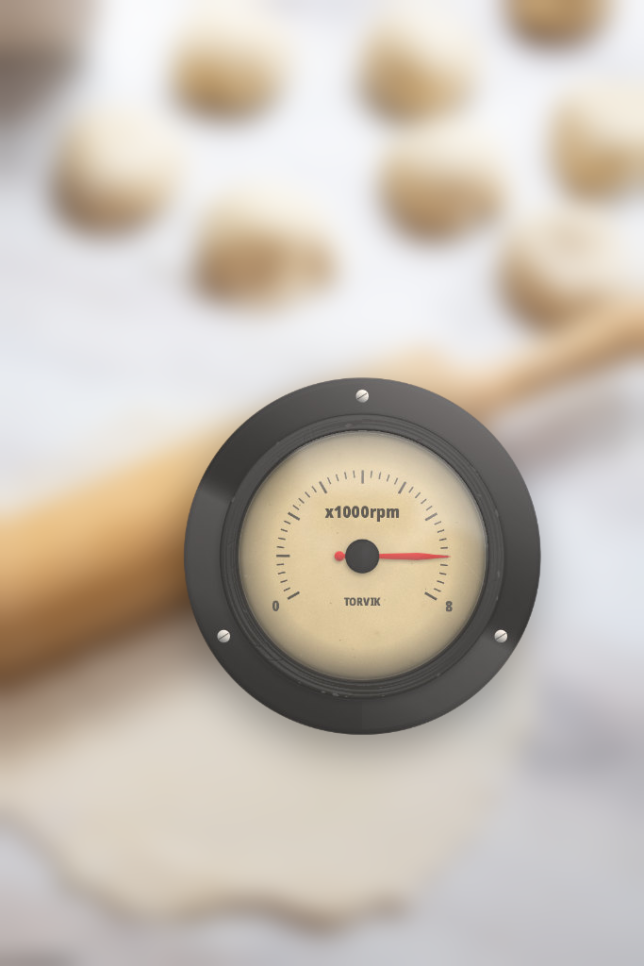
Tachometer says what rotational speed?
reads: 7000 rpm
